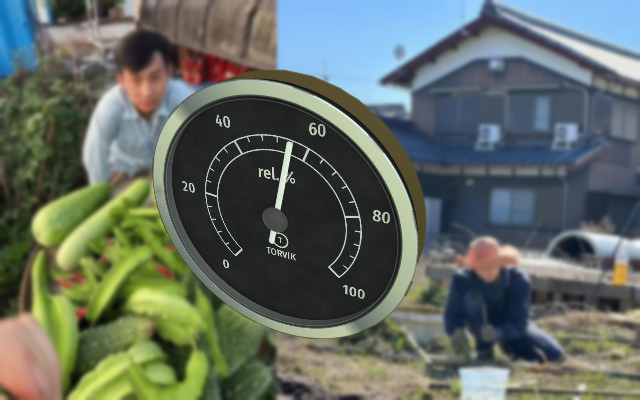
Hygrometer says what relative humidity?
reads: 56 %
